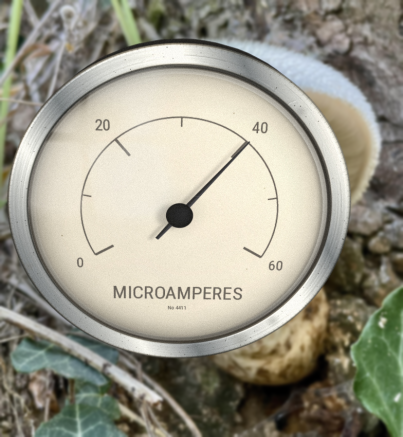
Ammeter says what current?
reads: 40 µA
